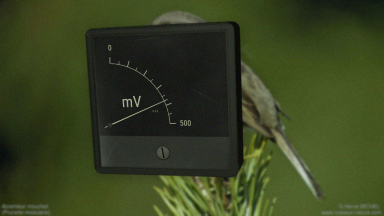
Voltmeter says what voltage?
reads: 375 mV
